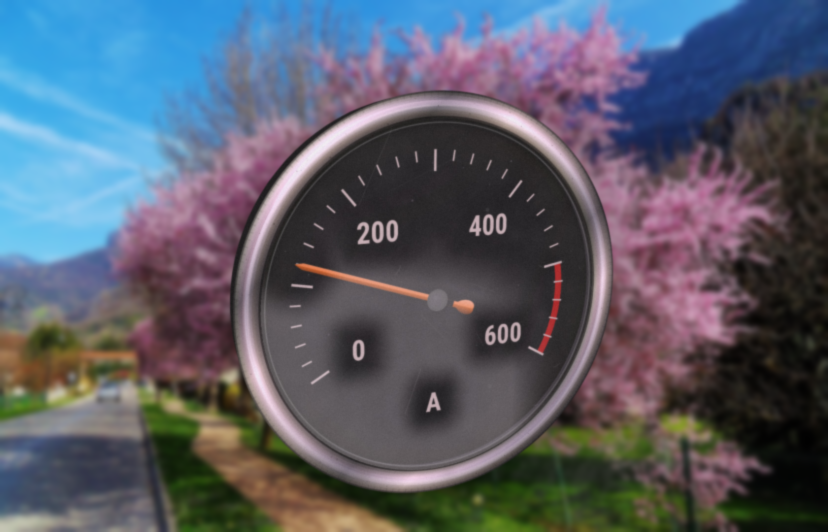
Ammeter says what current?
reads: 120 A
